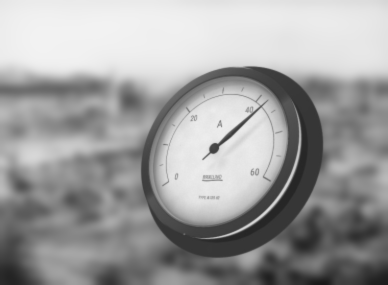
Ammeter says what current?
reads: 42.5 A
